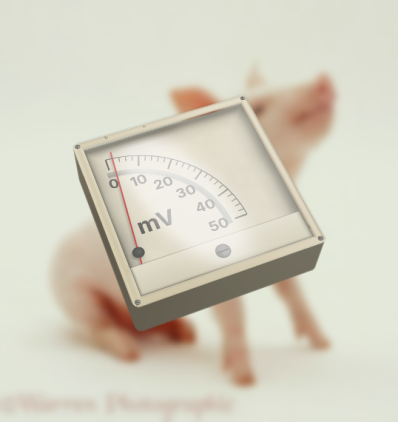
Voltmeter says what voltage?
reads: 2 mV
